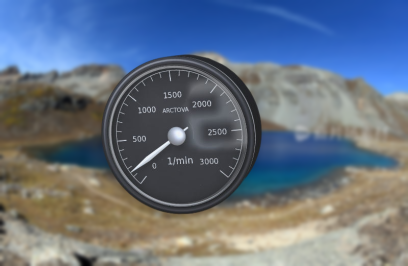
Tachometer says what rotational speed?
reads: 150 rpm
